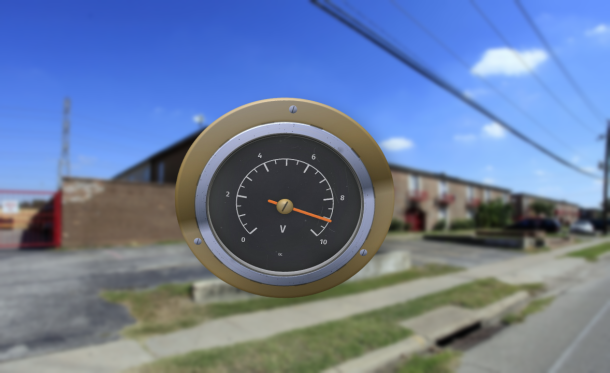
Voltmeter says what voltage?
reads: 9 V
